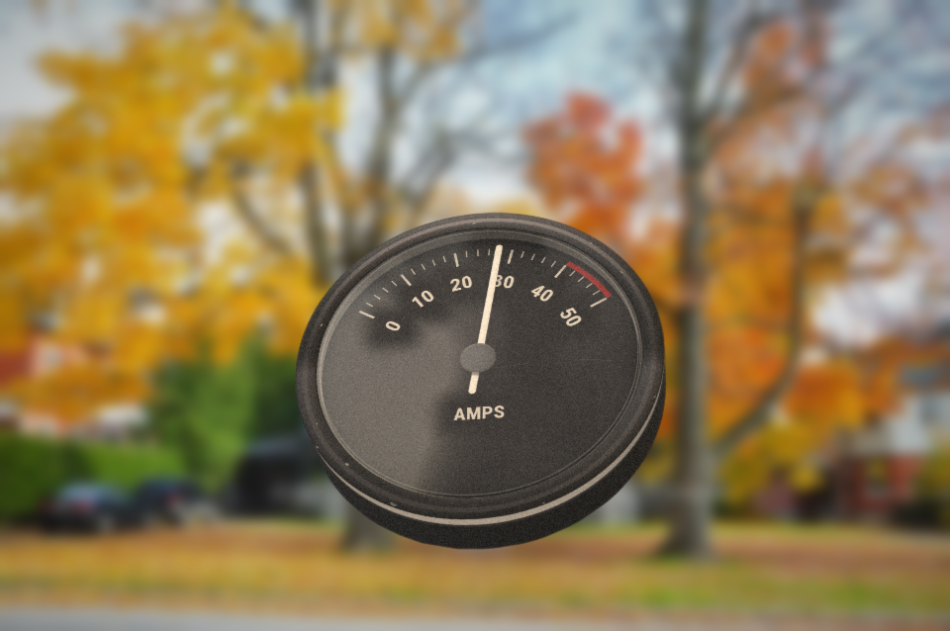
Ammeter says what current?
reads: 28 A
